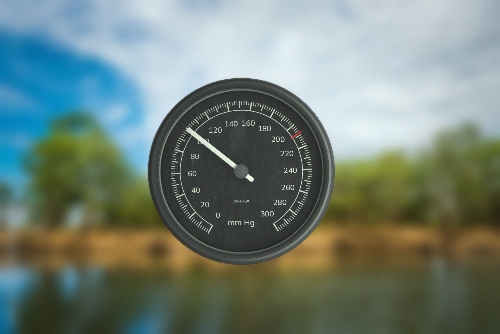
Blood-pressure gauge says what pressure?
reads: 100 mmHg
